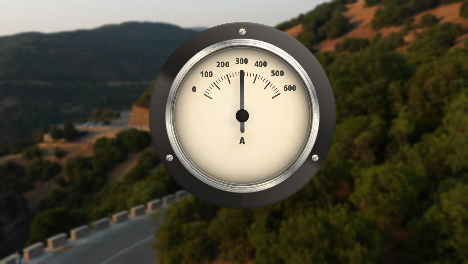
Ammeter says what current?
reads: 300 A
